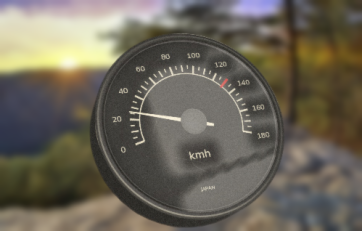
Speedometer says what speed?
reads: 25 km/h
